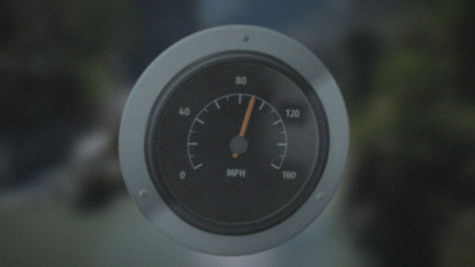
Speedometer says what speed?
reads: 90 mph
